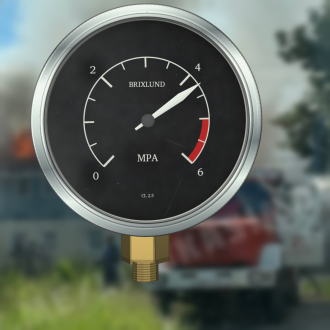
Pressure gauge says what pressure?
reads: 4.25 MPa
